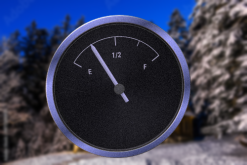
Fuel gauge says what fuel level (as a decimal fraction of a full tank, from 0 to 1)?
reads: 0.25
